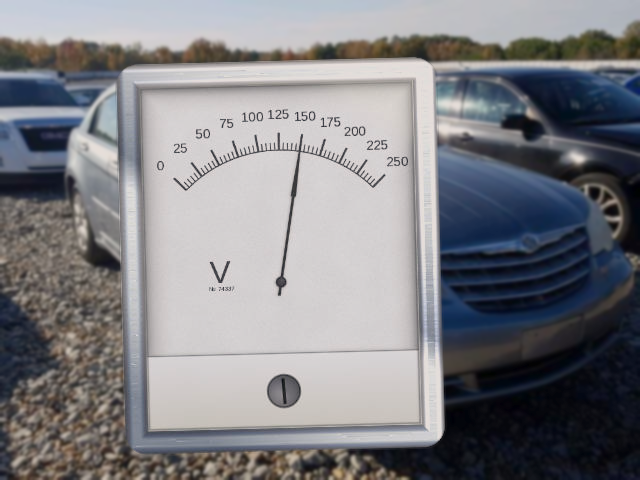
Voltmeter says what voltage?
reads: 150 V
